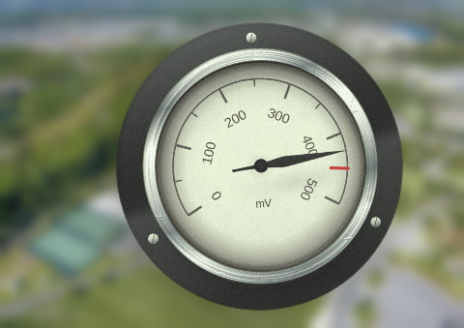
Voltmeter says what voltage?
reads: 425 mV
